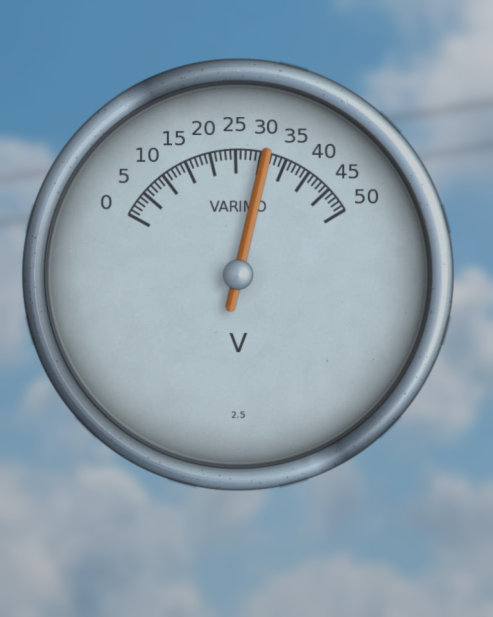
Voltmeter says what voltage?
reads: 31 V
